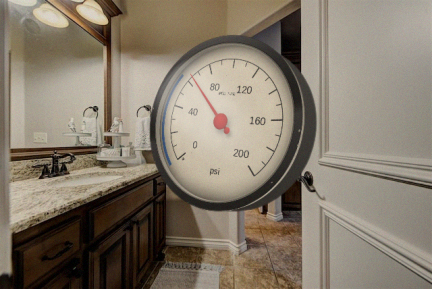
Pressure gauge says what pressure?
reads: 65 psi
